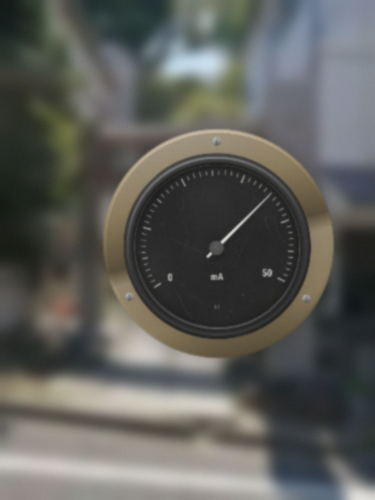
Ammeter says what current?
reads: 35 mA
